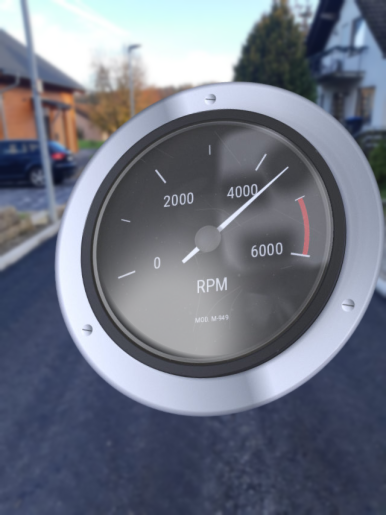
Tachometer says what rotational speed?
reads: 4500 rpm
